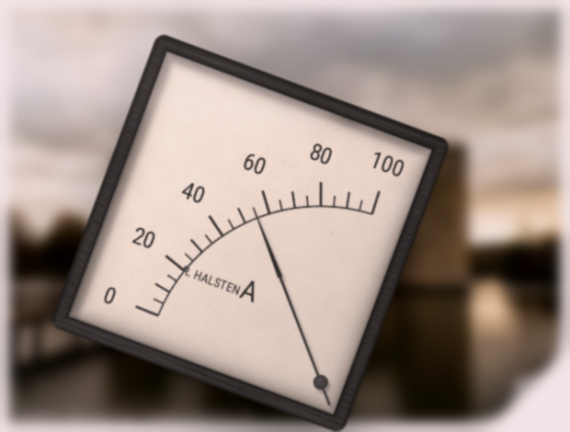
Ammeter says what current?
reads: 55 A
